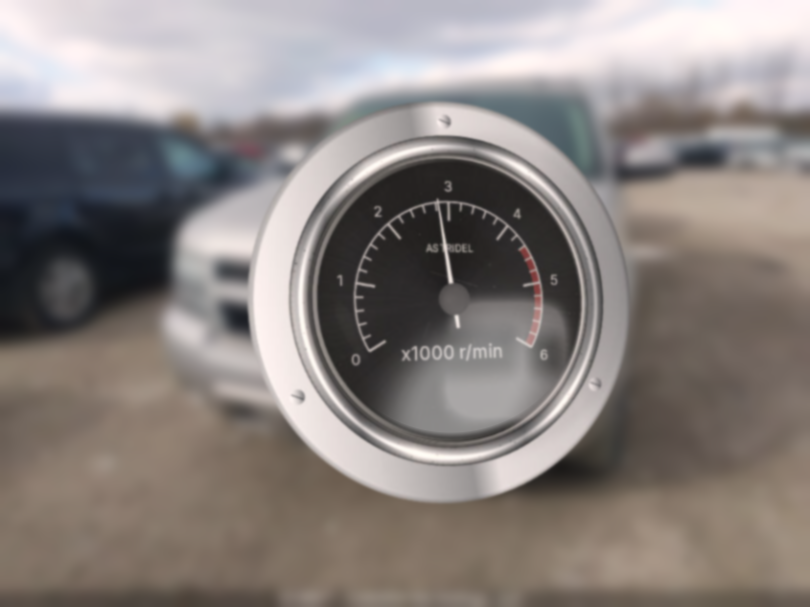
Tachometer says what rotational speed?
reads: 2800 rpm
